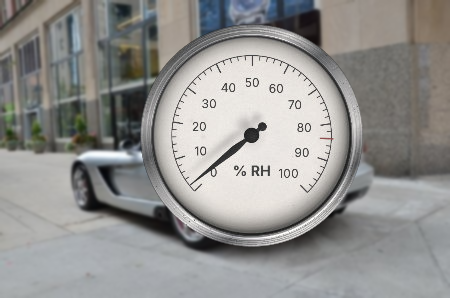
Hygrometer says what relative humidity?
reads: 2 %
